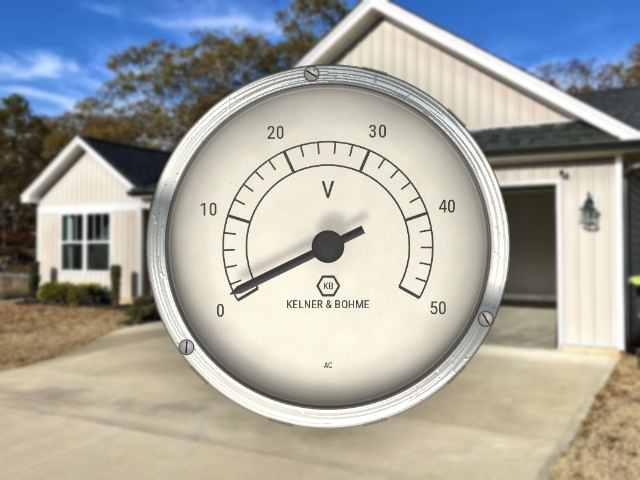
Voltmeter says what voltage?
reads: 1 V
